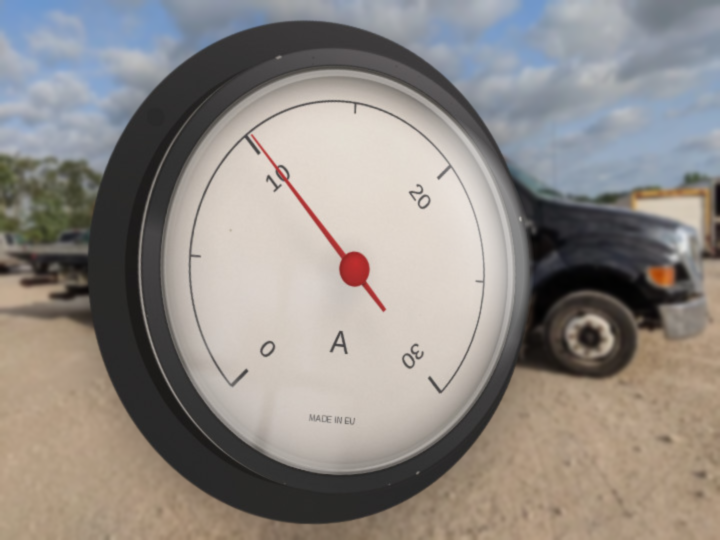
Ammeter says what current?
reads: 10 A
